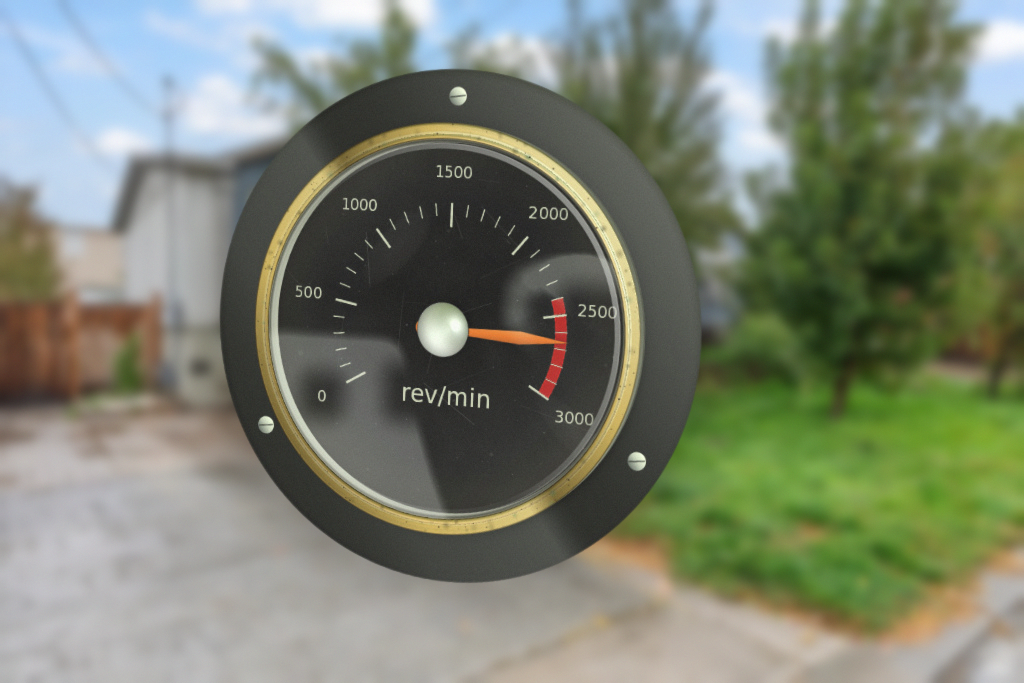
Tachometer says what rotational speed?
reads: 2650 rpm
